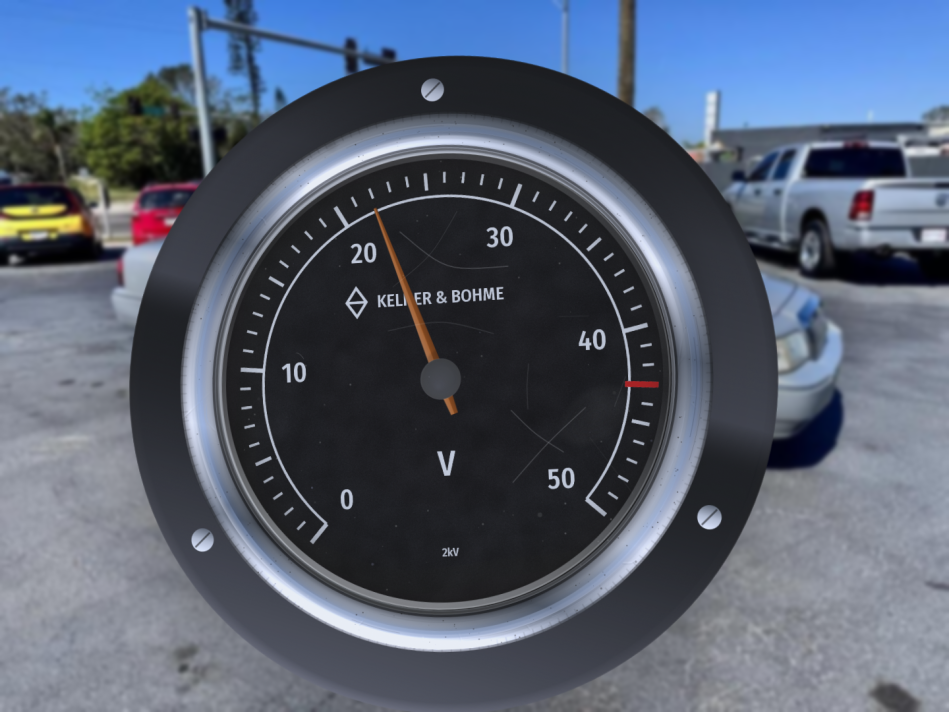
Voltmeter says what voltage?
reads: 22 V
